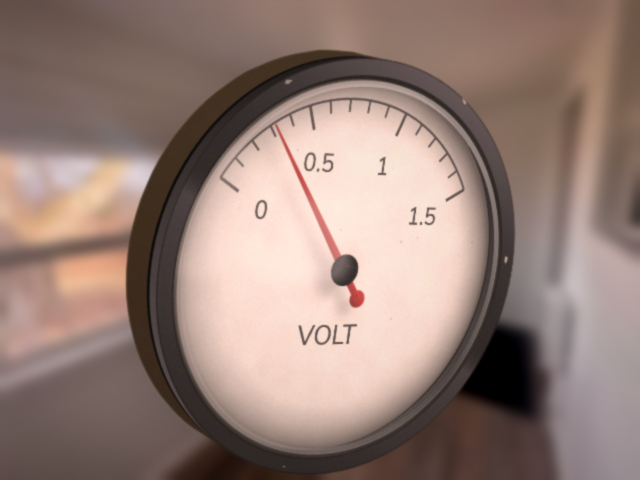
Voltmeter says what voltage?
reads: 0.3 V
